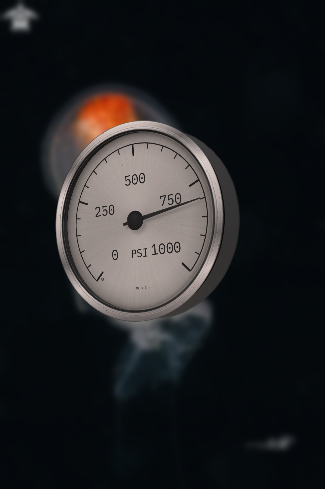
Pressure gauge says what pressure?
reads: 800 psi
